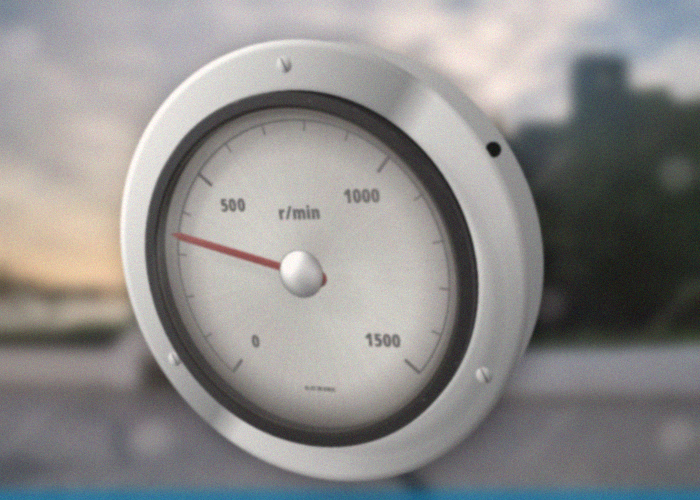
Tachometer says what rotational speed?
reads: 350 rpm
